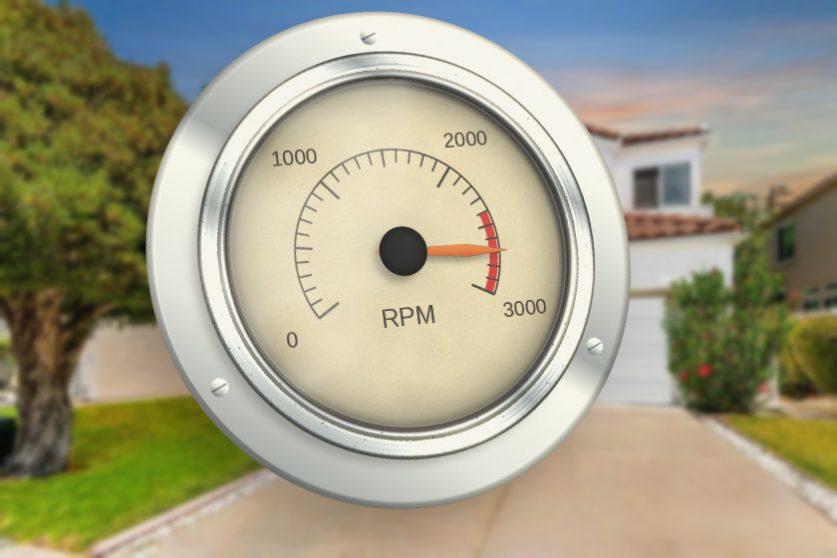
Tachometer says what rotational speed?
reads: 2700 rpm
